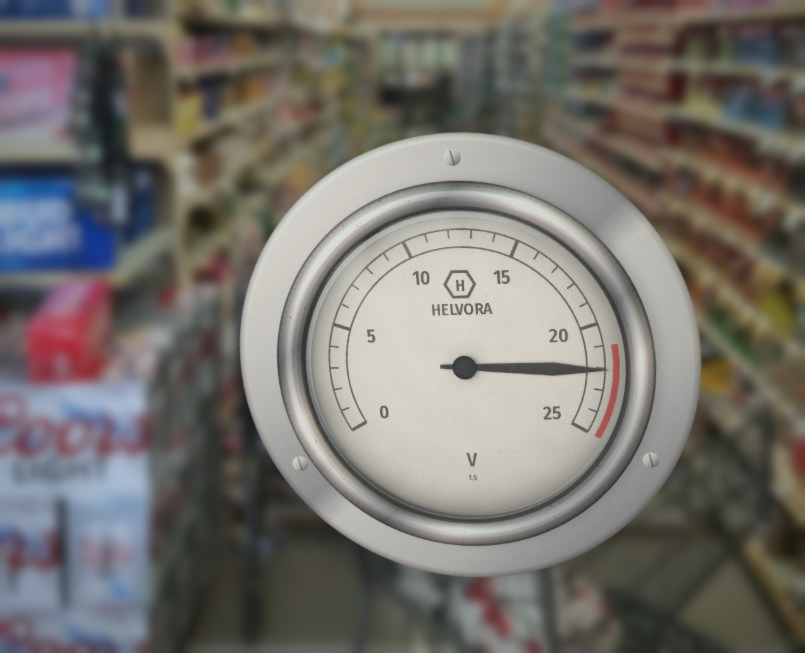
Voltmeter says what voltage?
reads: 22 V
